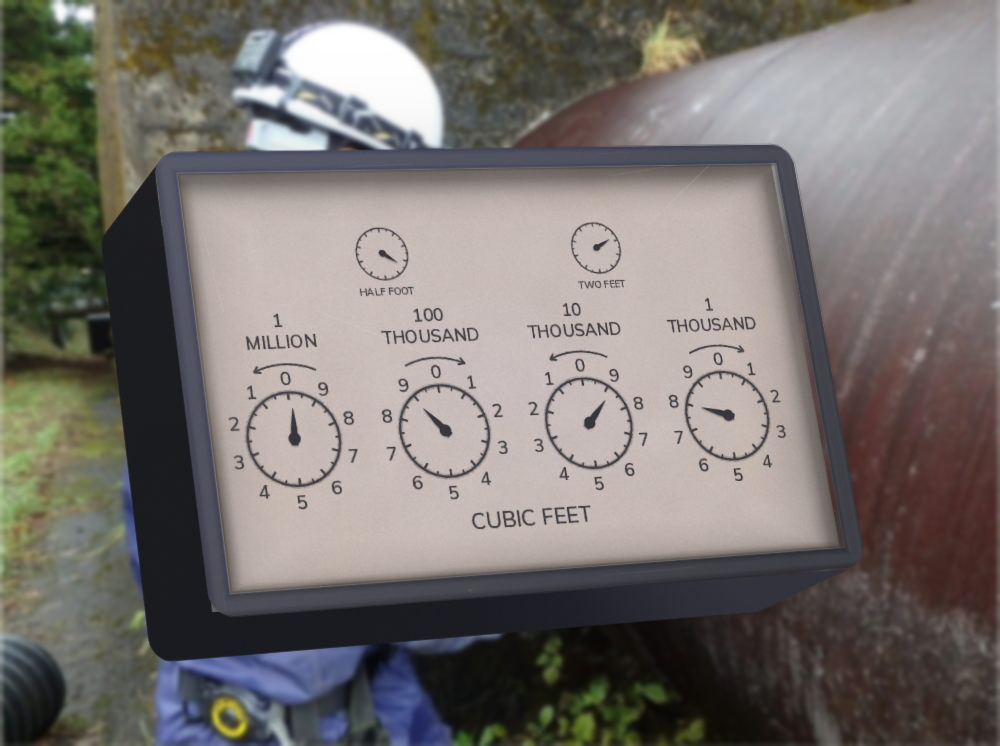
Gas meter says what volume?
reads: 988800 ft³
